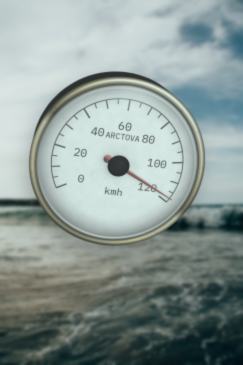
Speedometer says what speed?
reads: 117.5 km/h
